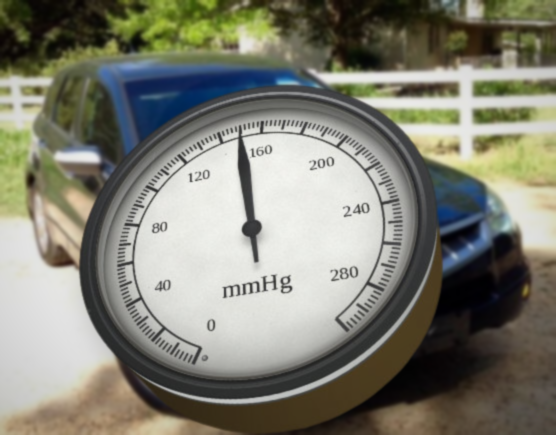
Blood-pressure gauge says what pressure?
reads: 150 mmHg
